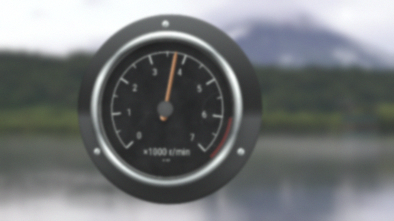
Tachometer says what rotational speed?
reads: 3750 rpm
